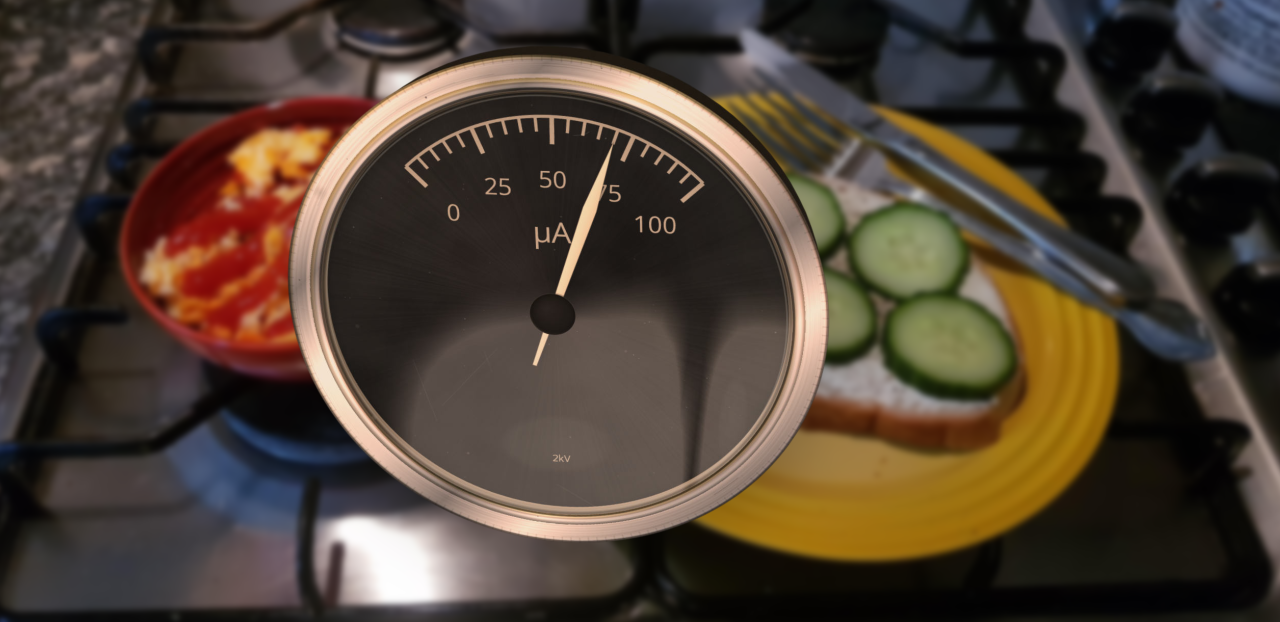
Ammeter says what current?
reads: 70 µA
